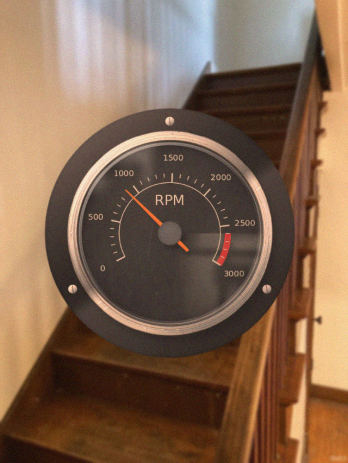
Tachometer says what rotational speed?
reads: 900 rpm
